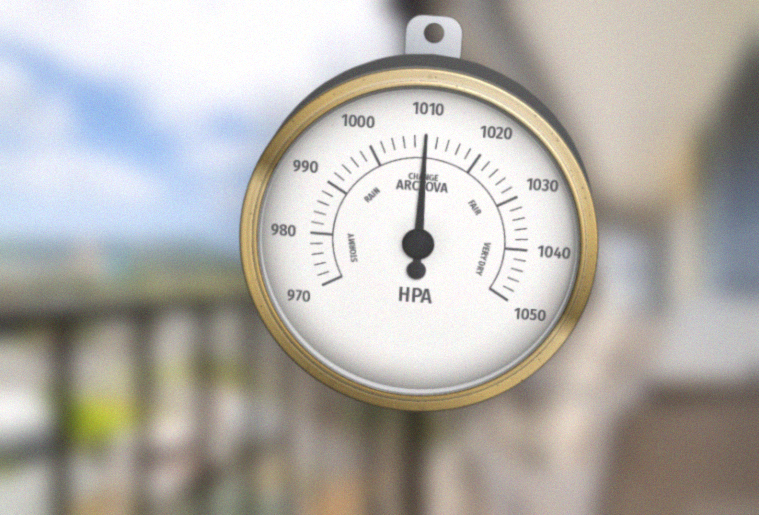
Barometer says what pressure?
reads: 1010 hPa
